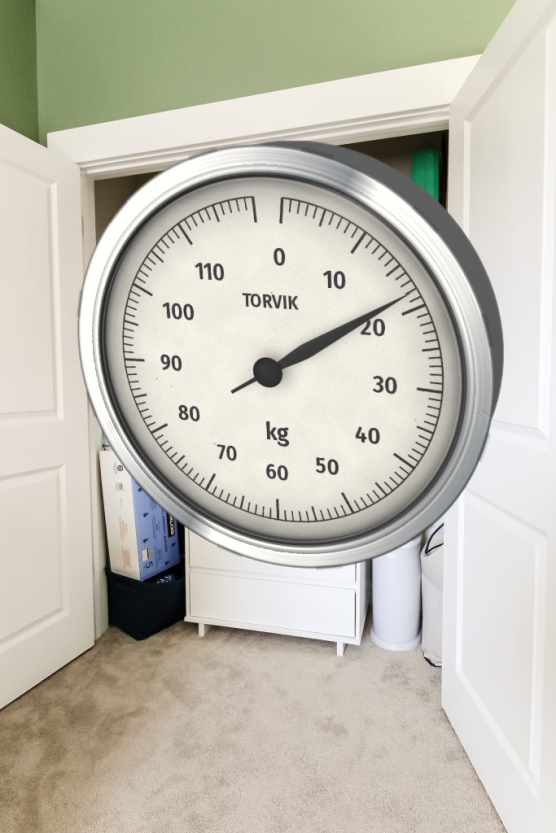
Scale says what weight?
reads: 18 kg
